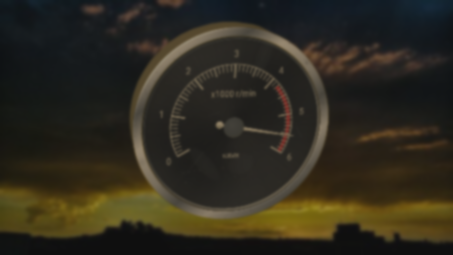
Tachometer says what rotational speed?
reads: 5500 rpm
